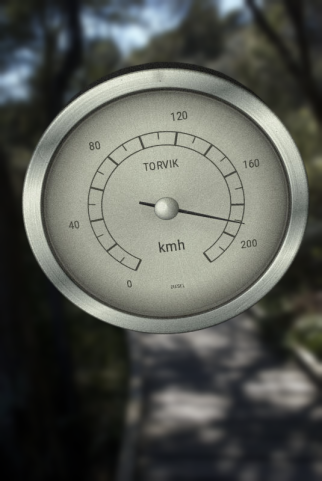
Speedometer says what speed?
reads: 190 km/h
